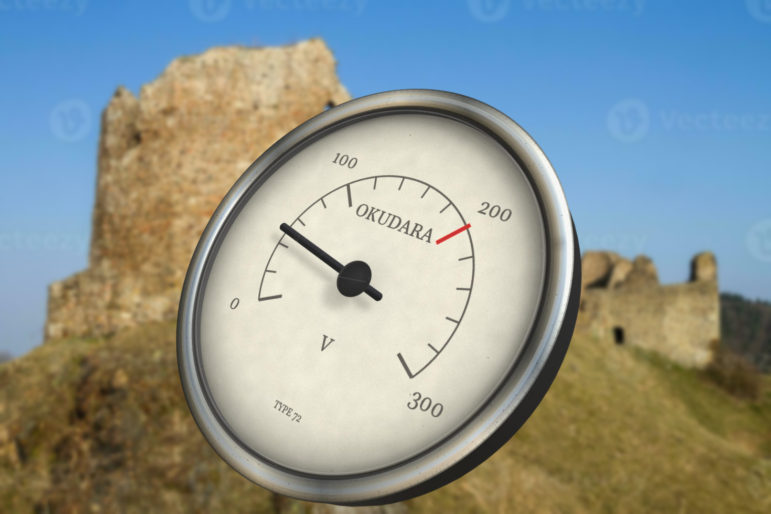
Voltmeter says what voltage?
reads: 50 V
